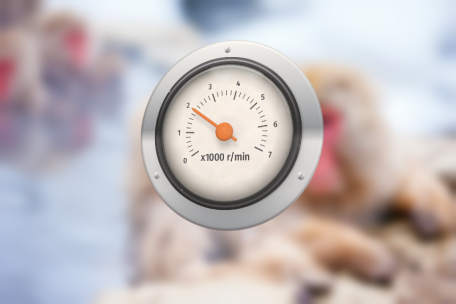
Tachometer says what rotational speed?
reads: 2000 rpm
